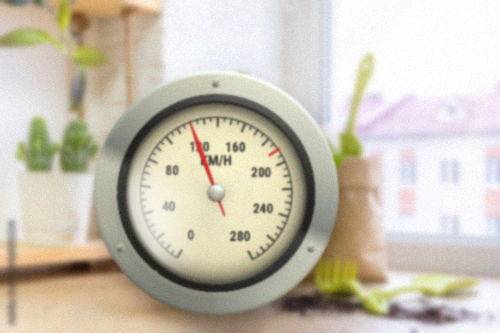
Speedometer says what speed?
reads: 120 km/h
